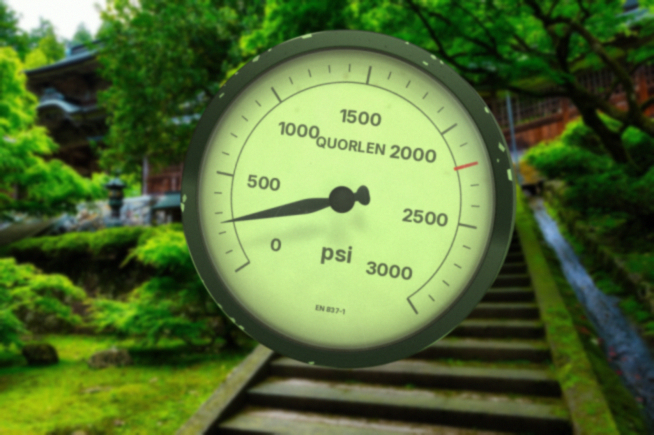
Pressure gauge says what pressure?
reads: 250 psi
